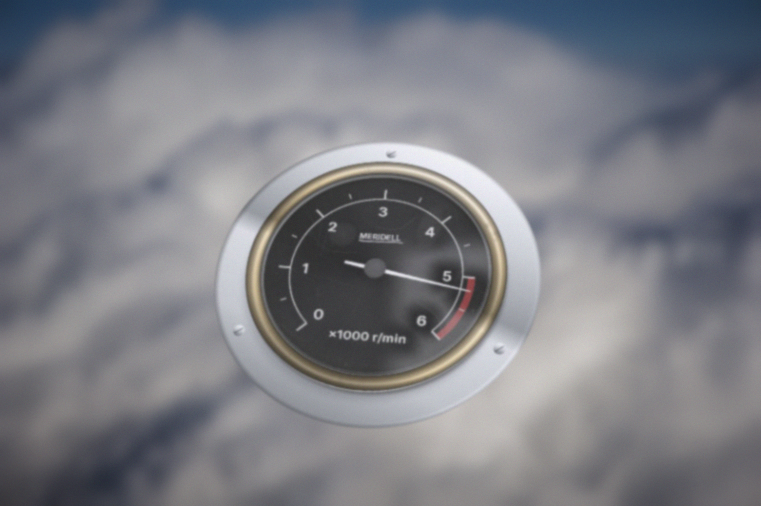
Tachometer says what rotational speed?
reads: 5250 rpm
